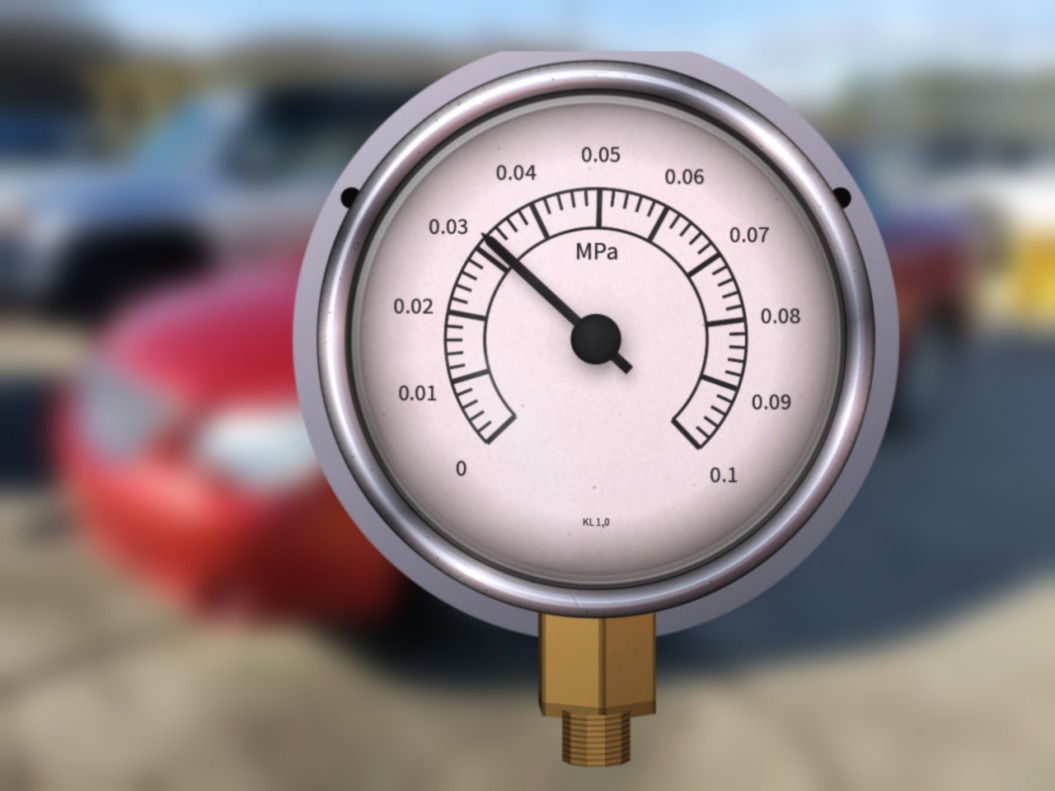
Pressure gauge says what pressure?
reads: 0.032 MPa
